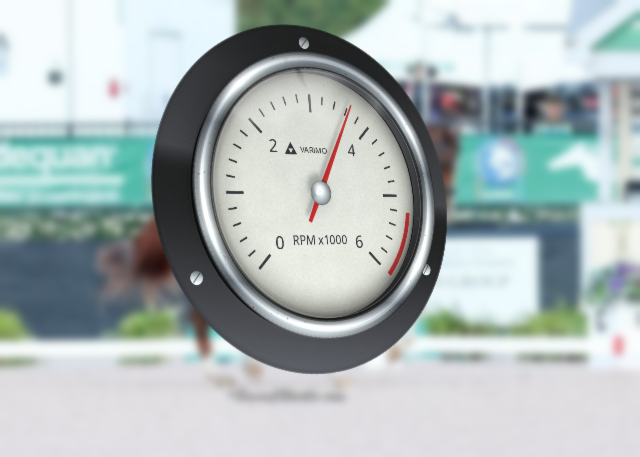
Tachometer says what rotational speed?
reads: 3600 rpm
